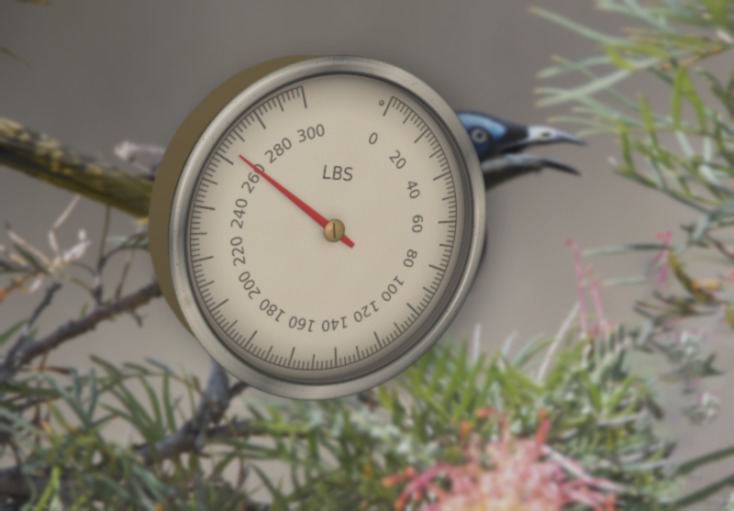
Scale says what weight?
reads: 264 lb
